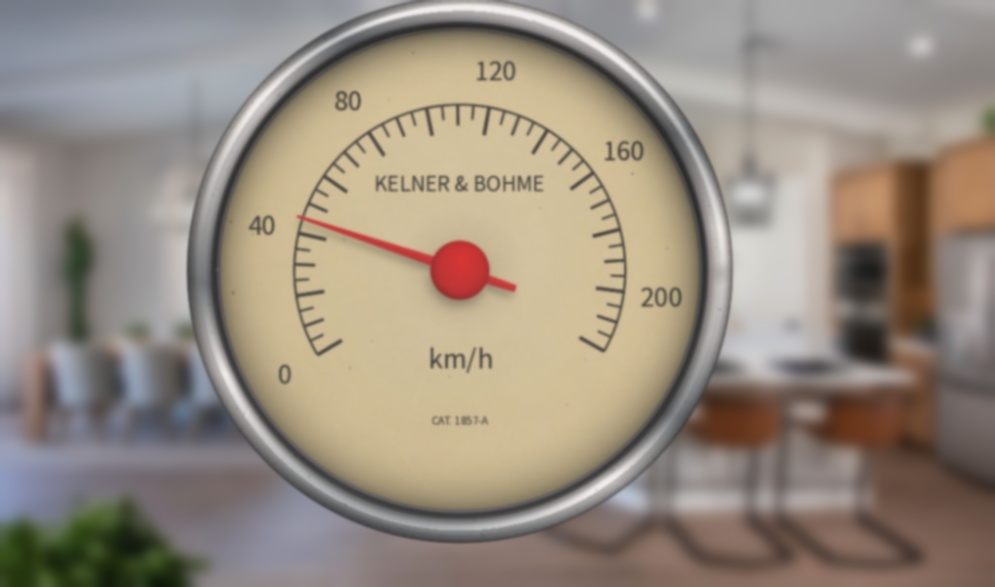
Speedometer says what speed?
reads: 45 km/h
